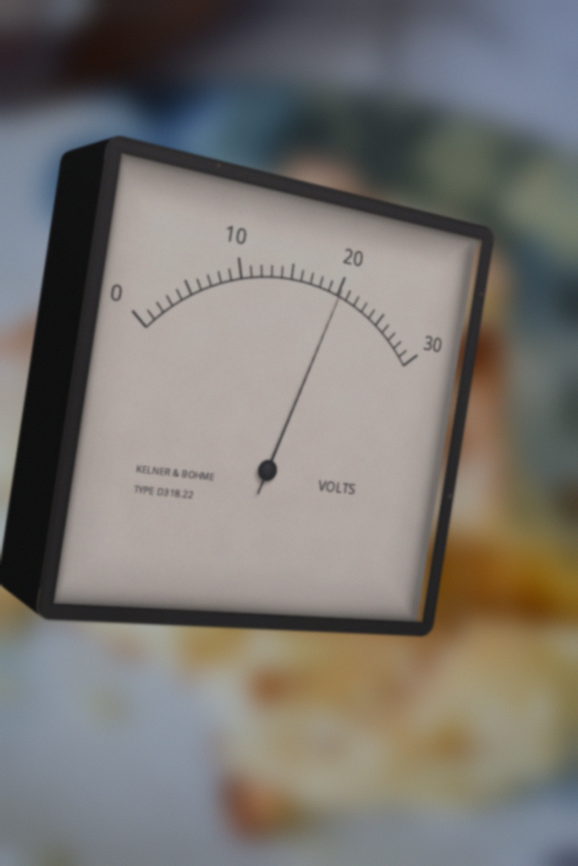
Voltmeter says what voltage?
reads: 20 V
